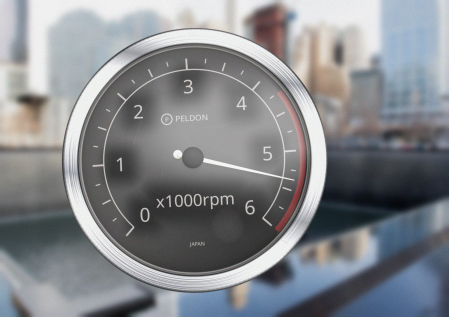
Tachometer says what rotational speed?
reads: 5375 rpm
